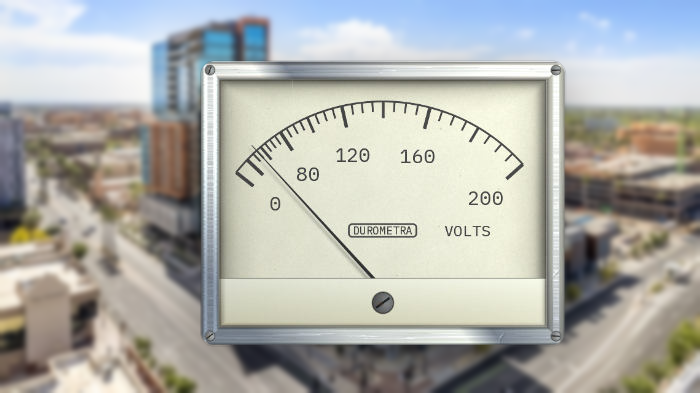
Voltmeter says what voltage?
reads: 55 V
